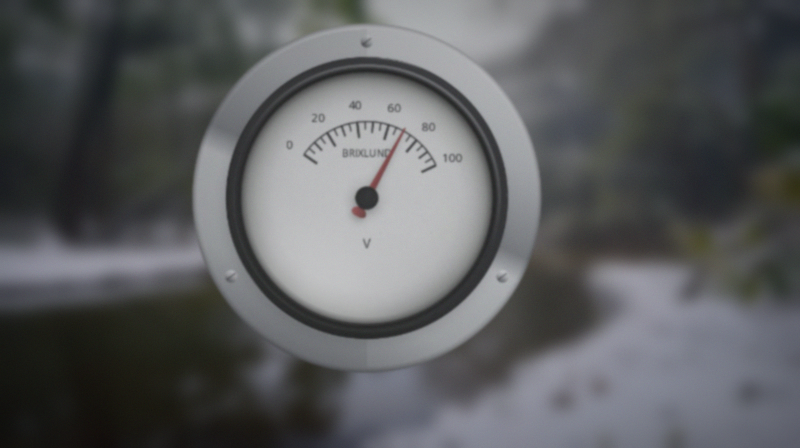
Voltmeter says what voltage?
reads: 70 V
